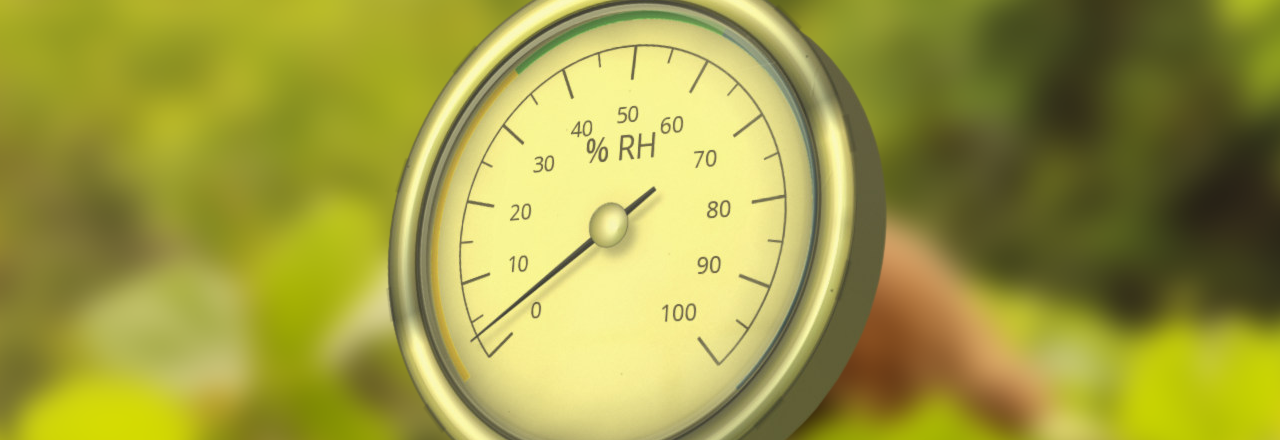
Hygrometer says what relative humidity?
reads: 2.5 %
